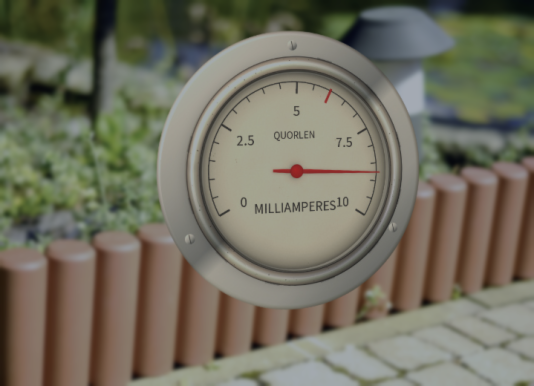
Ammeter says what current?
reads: 8.75 mA
